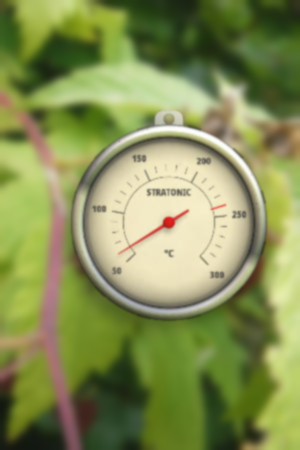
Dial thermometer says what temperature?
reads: 60 °C
